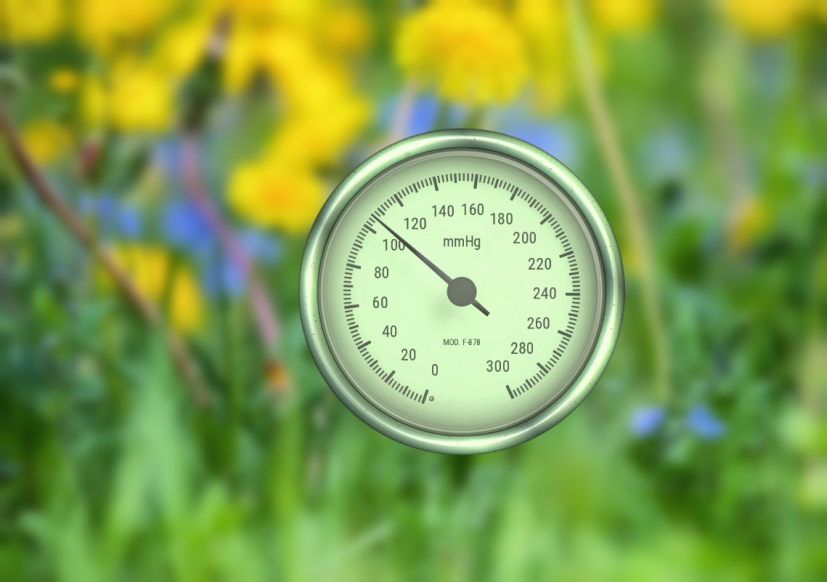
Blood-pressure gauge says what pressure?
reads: 106 mmHg
